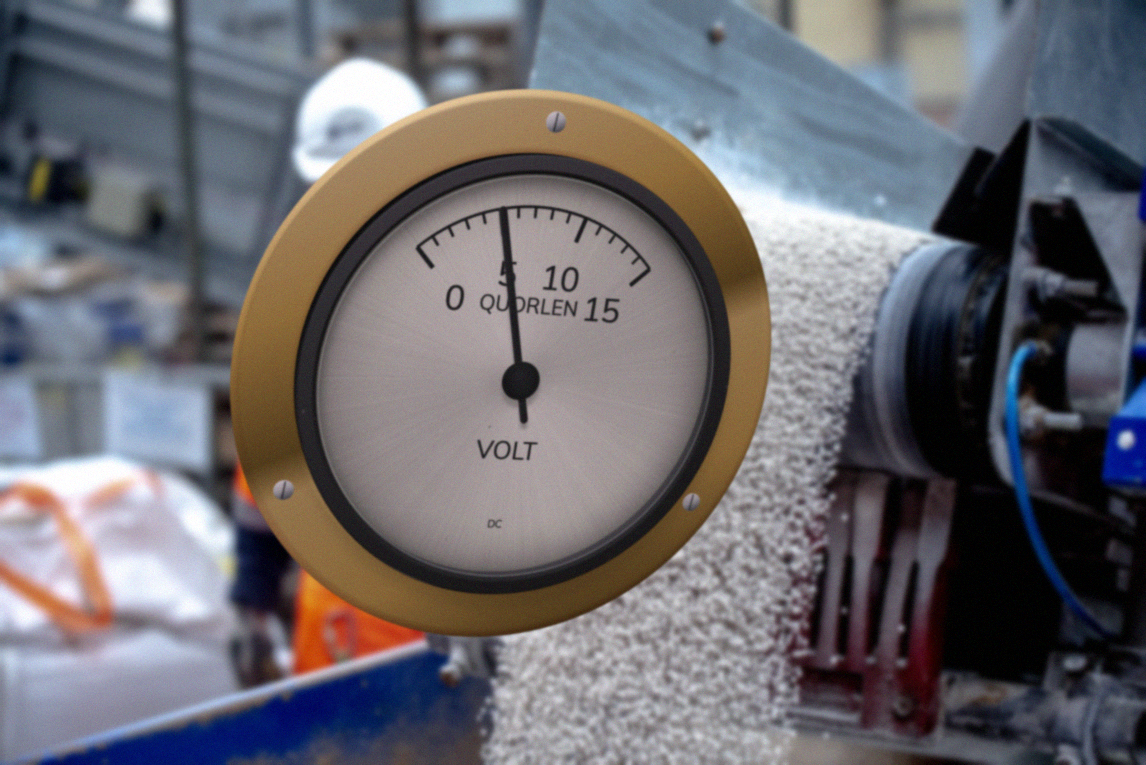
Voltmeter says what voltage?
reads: 5 V
